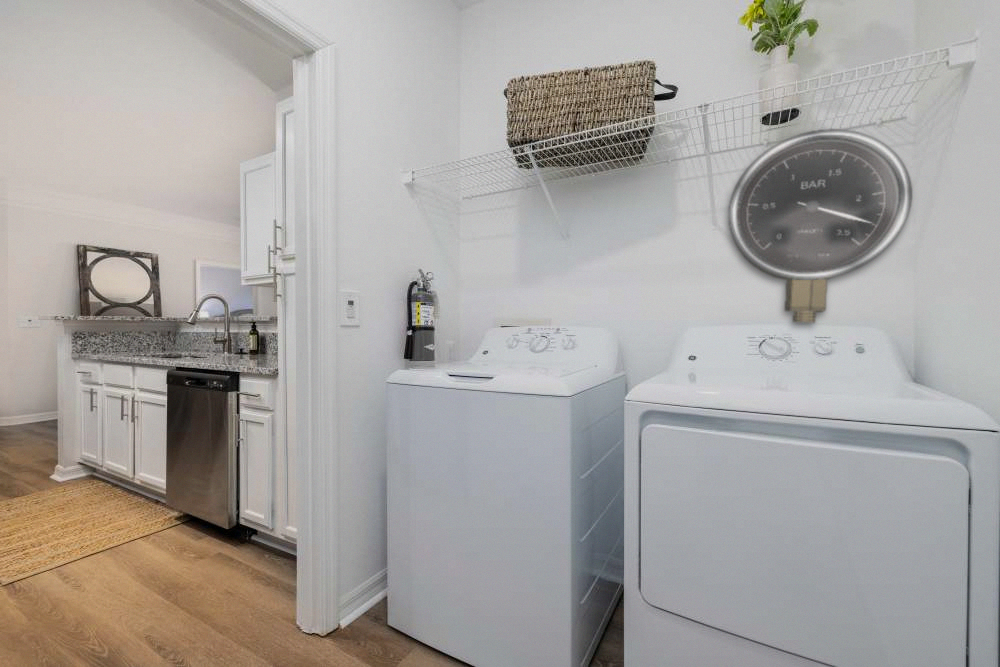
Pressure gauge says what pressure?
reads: 2.3 bar
